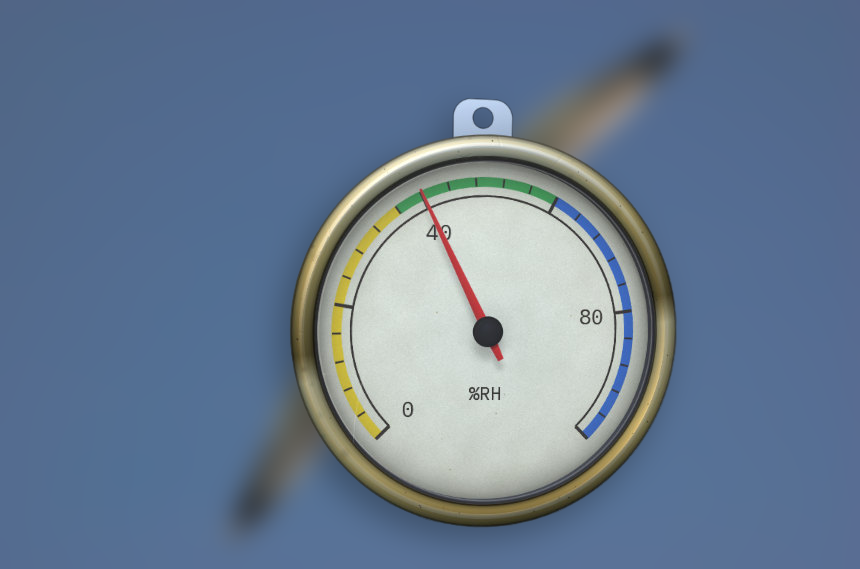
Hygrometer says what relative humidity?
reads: 40 %
